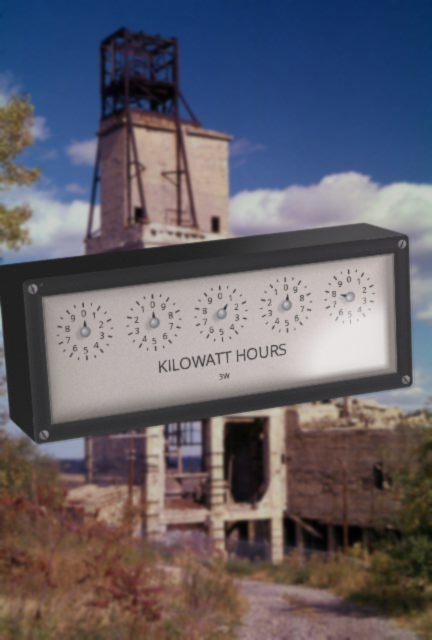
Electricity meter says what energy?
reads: 98 kWh
